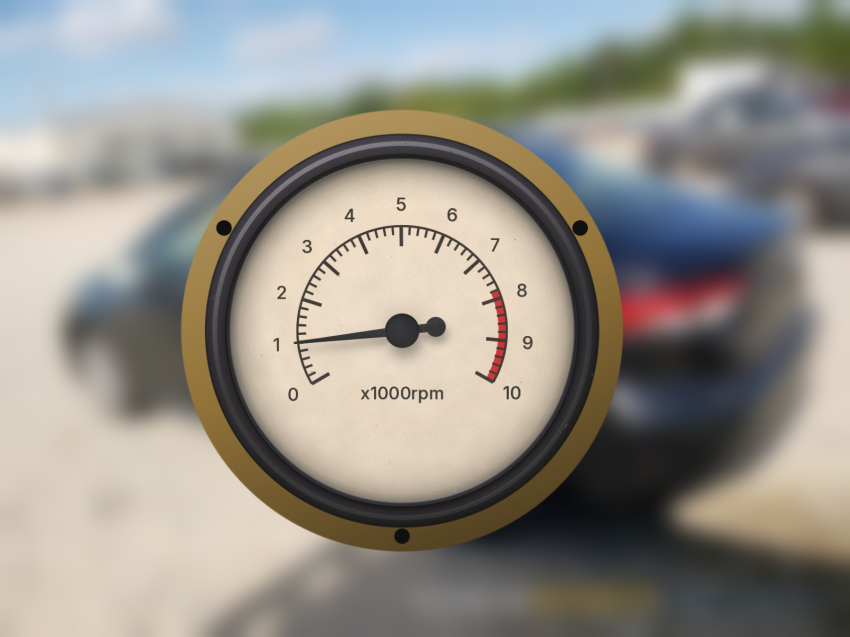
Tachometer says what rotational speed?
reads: 1000 rpm
